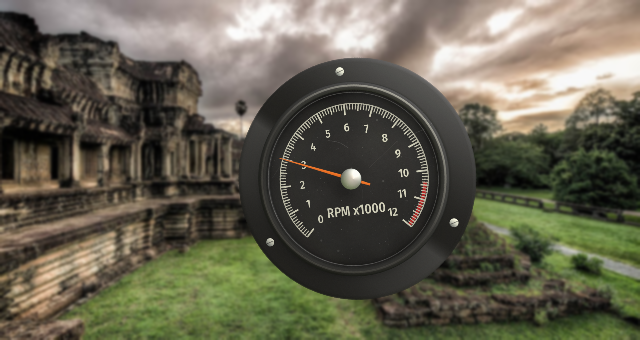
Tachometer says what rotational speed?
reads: 3000 rpm
